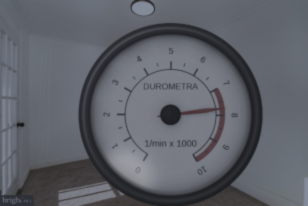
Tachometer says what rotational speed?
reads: 7750 rpm
